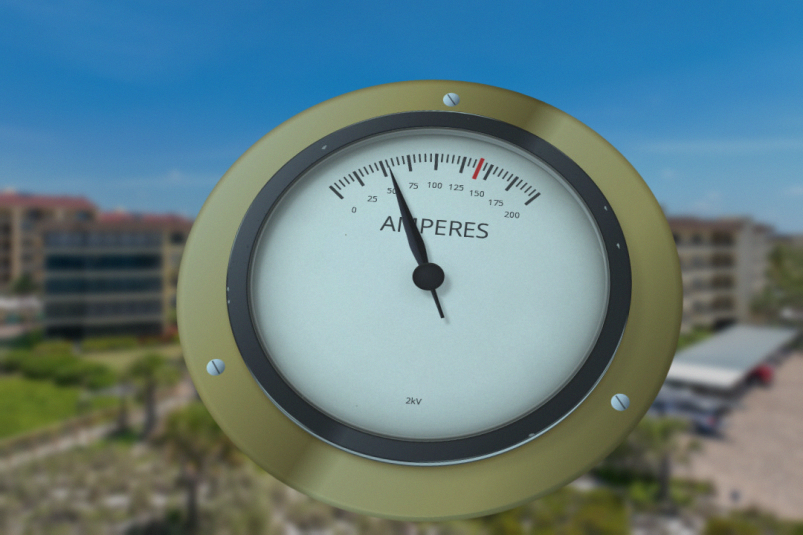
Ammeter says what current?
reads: 55 A
